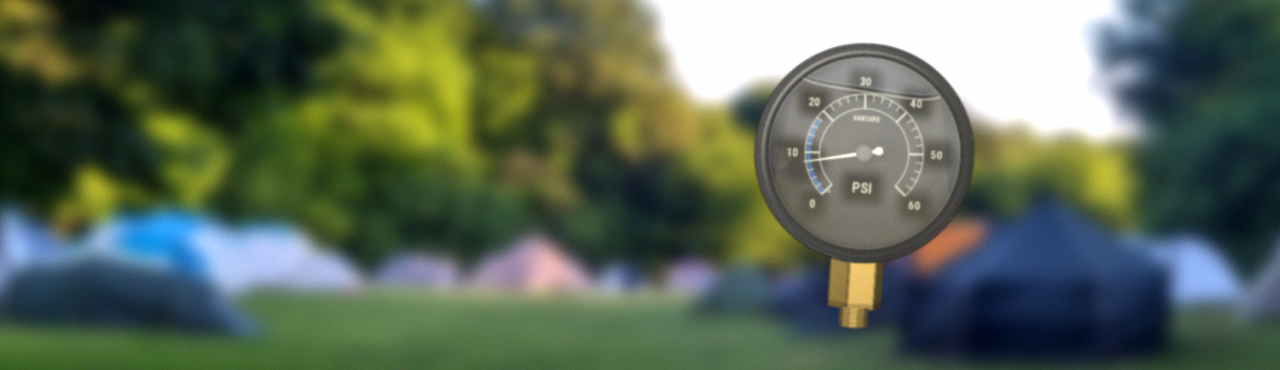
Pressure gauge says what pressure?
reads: 8 psi
